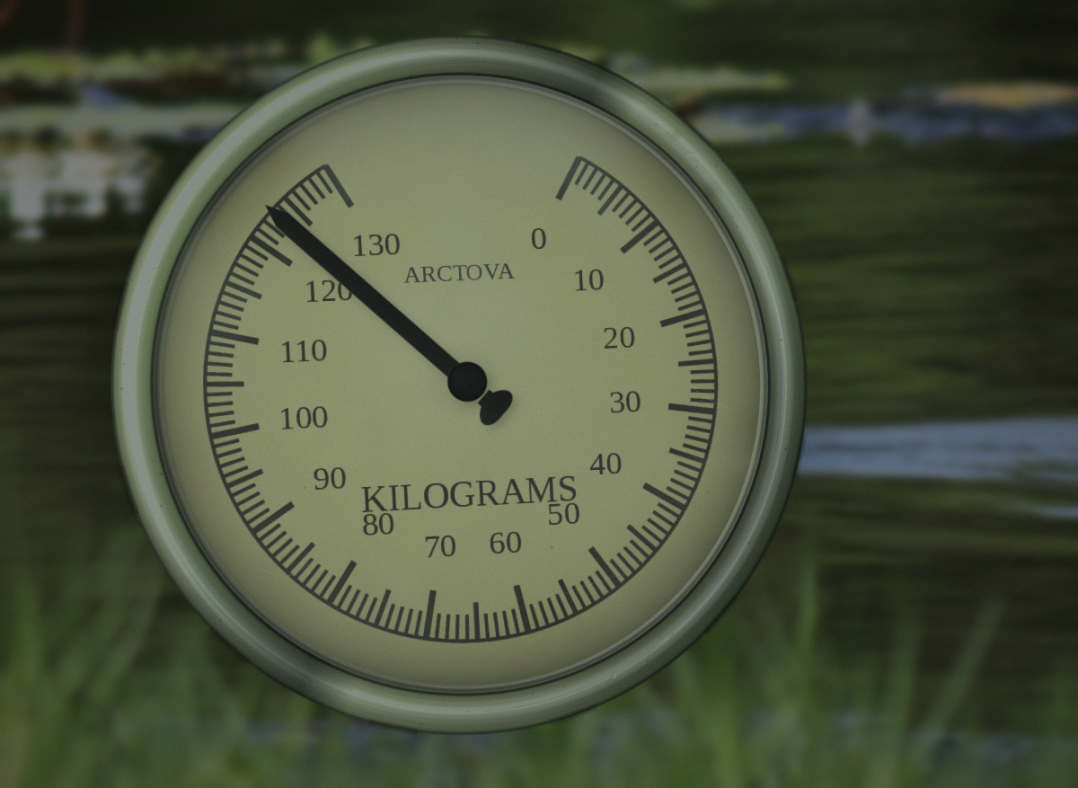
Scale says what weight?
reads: 123 kg
